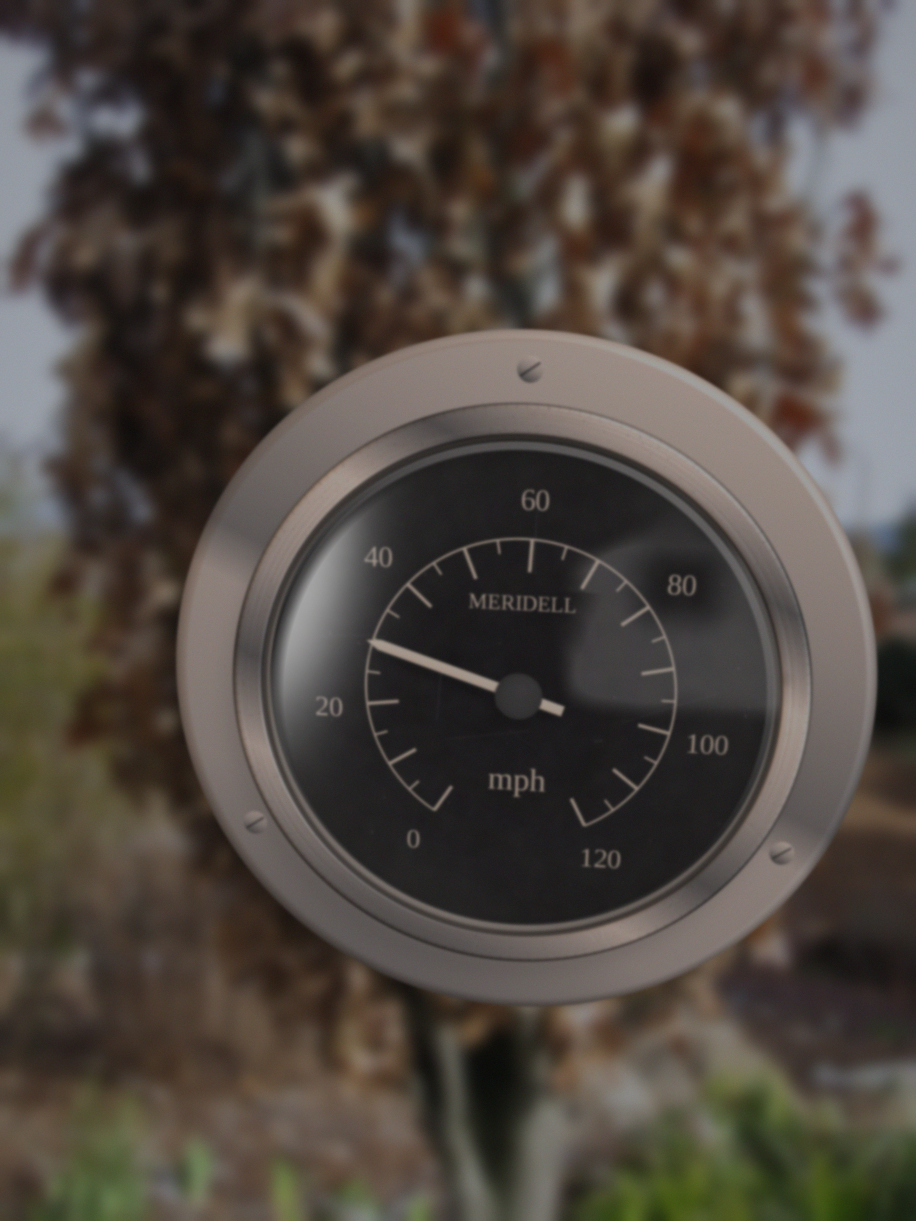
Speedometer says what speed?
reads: 30 mph
